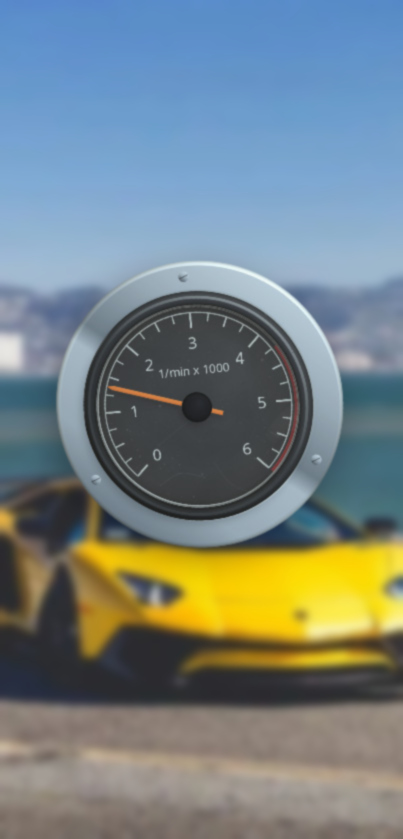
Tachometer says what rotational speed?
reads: 1375 rpm
